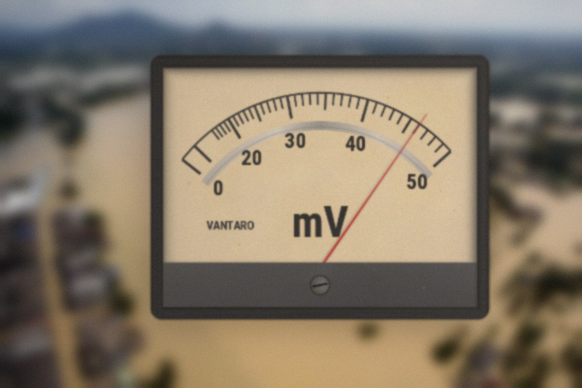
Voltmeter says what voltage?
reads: 46 mV
